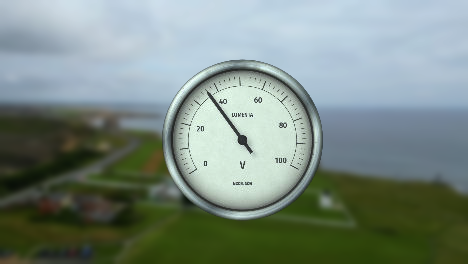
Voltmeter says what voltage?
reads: 36 V
